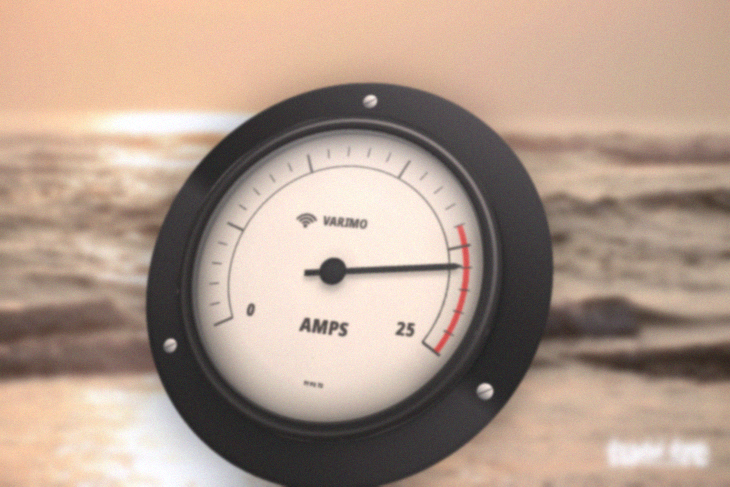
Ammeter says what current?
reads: 21 A
